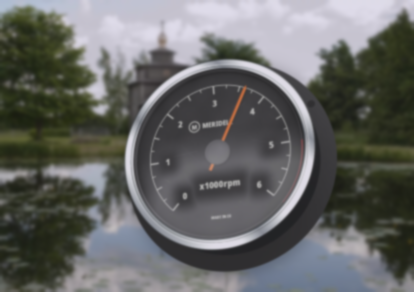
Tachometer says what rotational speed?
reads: 3625 rpm
